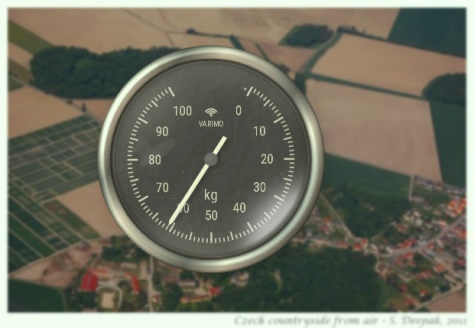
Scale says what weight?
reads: 61 kg
